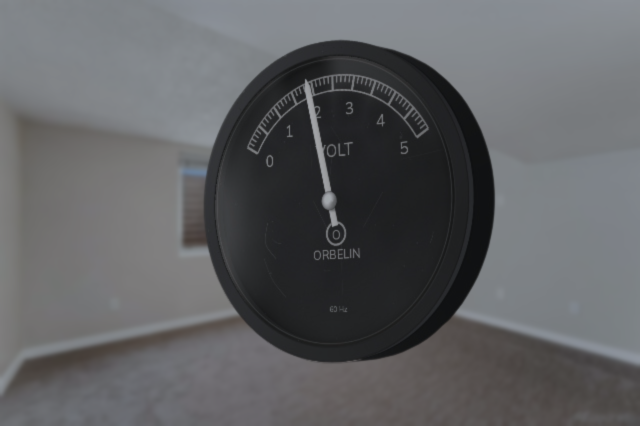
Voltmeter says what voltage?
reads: 2 V
